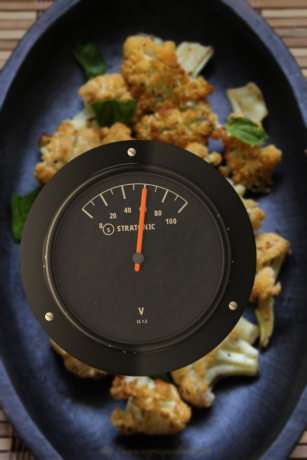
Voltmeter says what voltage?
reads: 60 V
